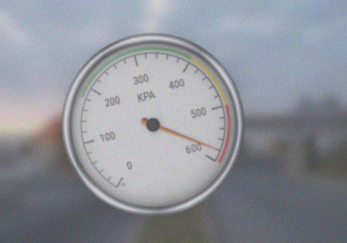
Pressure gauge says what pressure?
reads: 580 kPa
